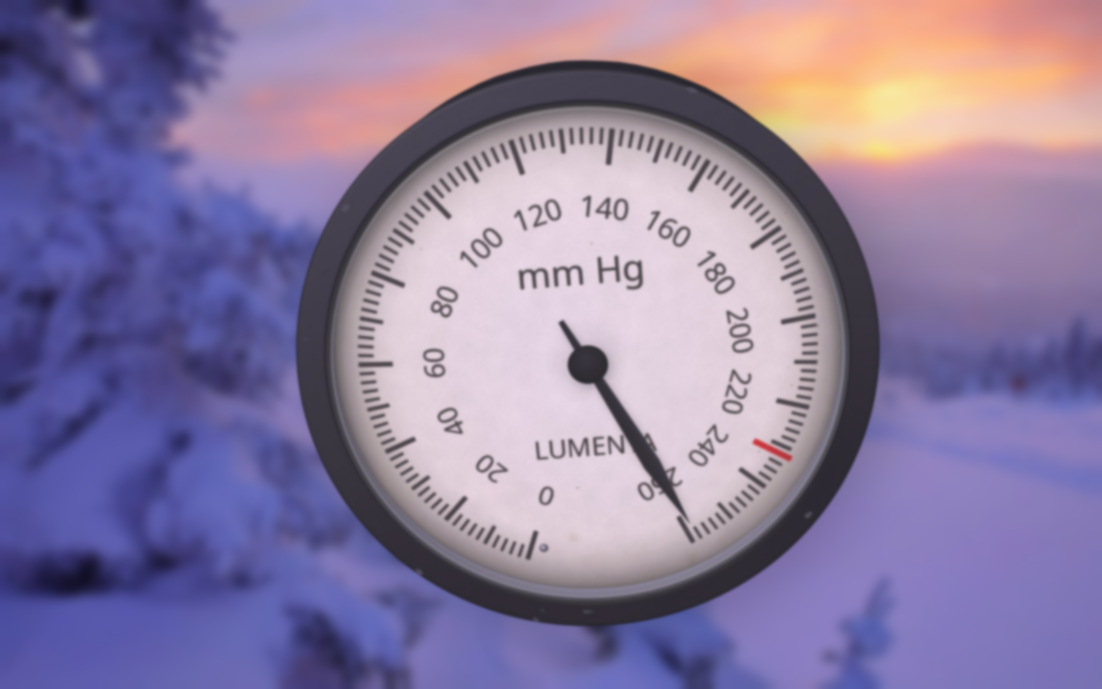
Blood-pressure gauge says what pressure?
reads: 258 mmHg
